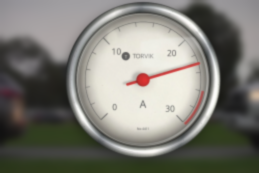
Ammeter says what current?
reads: 23 A
